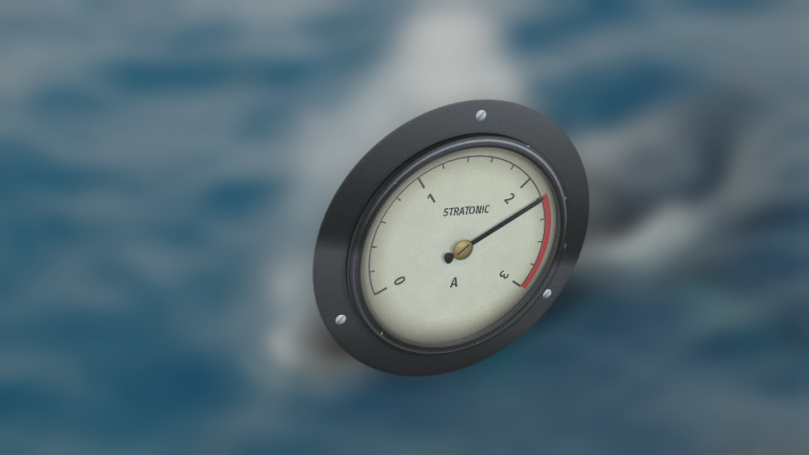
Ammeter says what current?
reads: 2.2 A
